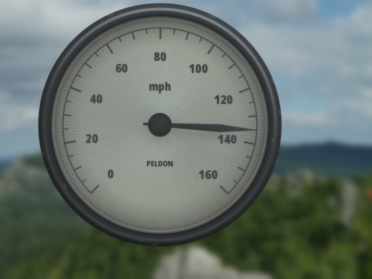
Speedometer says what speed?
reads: 135 mph
